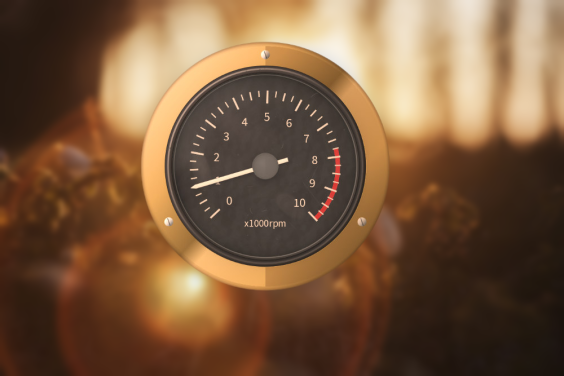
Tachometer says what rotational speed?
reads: 1000 rpm
